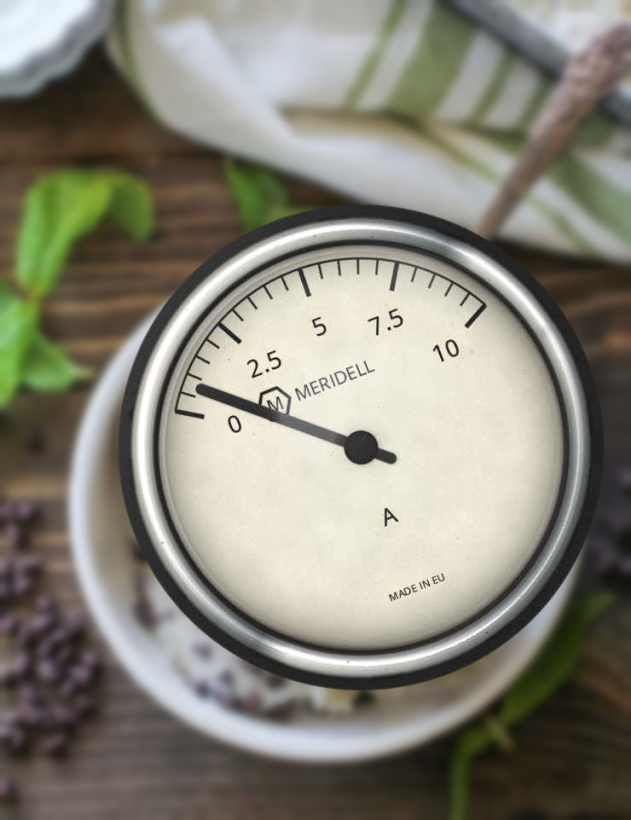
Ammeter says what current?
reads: 0.75 A
